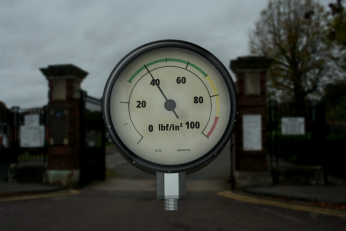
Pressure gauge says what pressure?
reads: 40 psi
